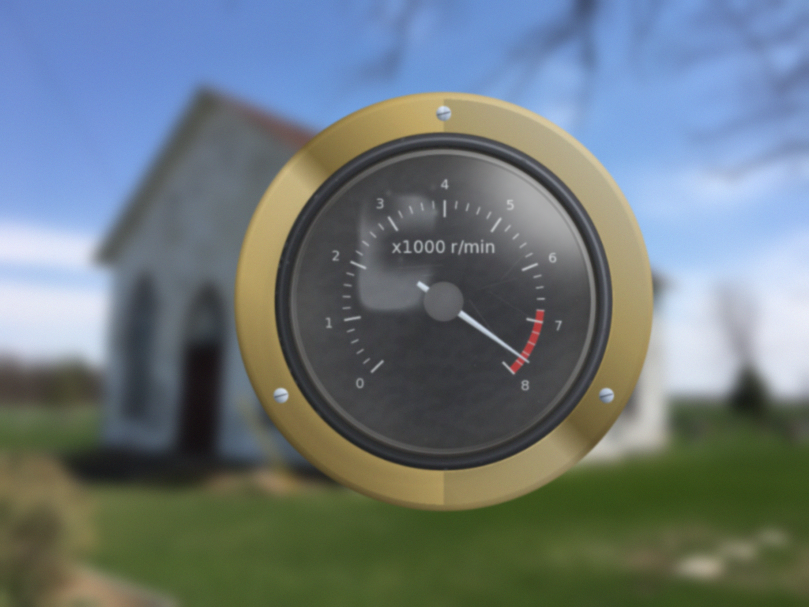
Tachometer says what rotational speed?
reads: 7700 rpm
